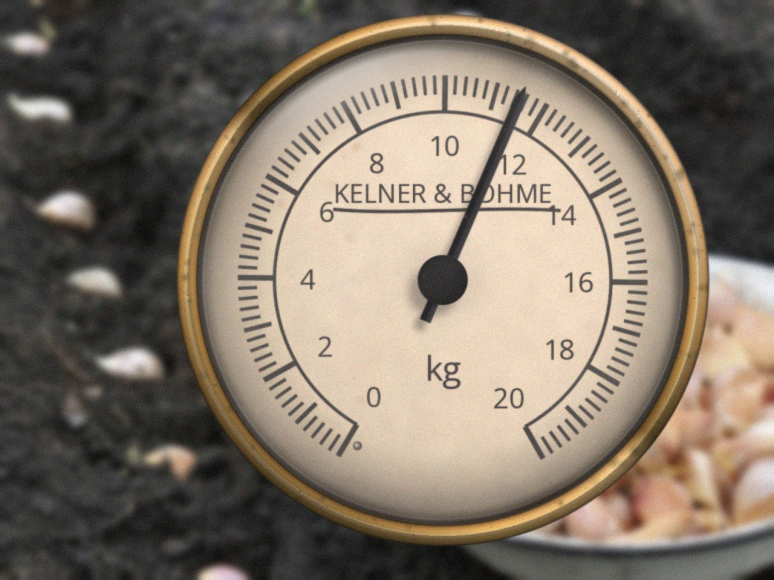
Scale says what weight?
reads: 11.5 kg
